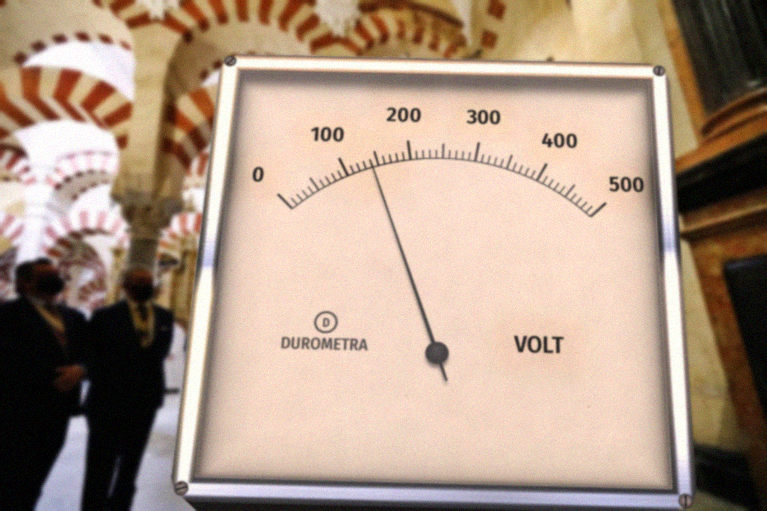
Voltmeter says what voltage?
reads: 140 V
